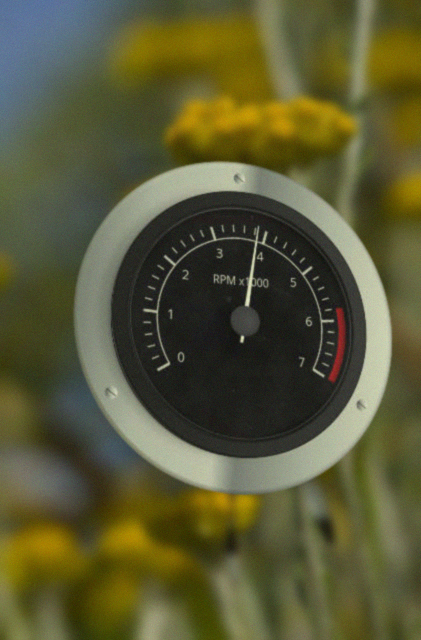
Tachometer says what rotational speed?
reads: 3800 rpm
